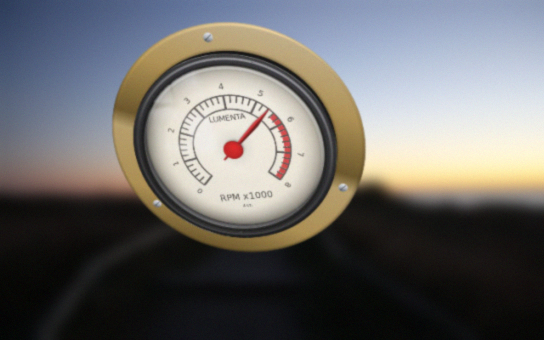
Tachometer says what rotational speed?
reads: 5400 rpm
